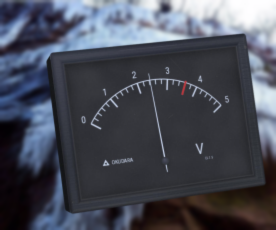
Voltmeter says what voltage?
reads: 2.4 V
